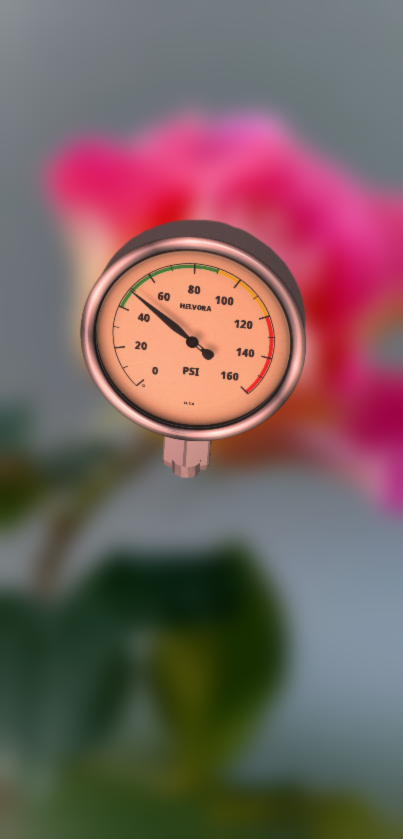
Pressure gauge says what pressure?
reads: 50 psi
